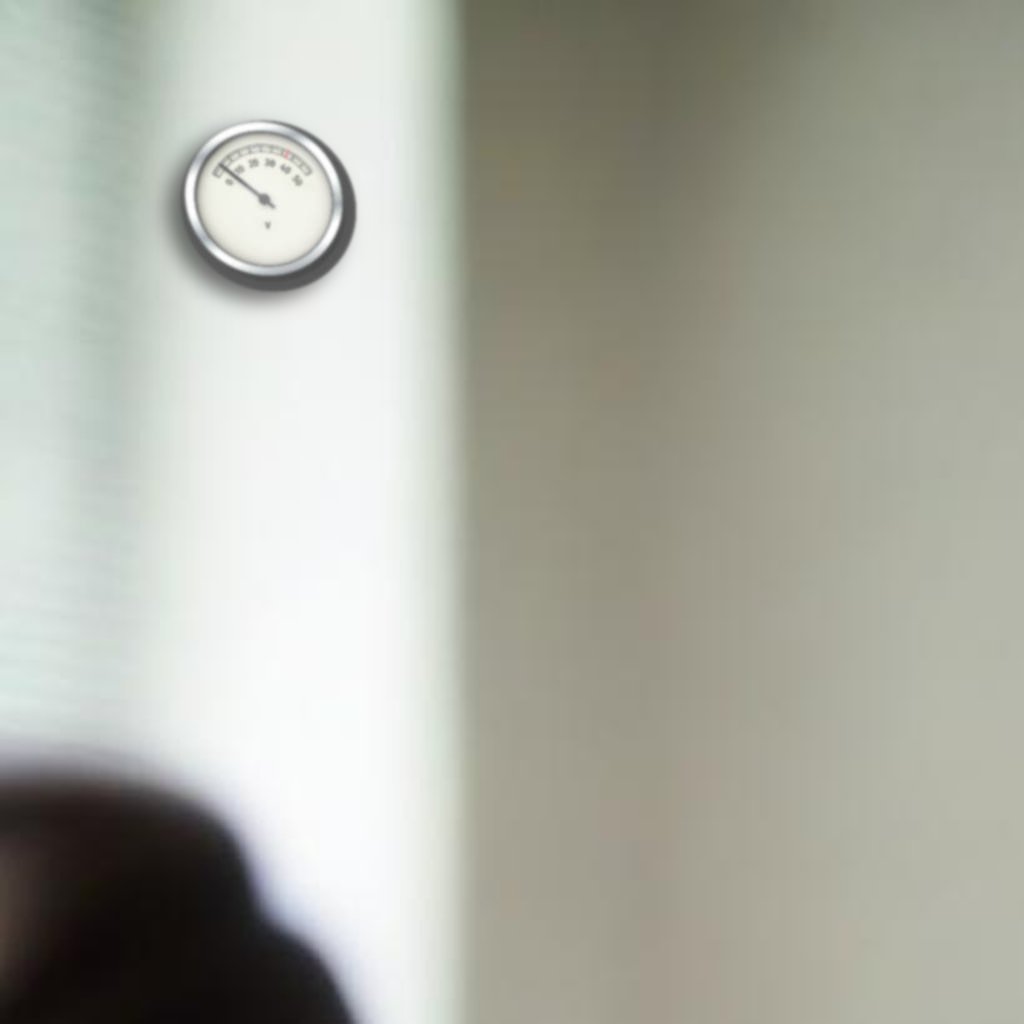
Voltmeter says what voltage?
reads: 5 V
